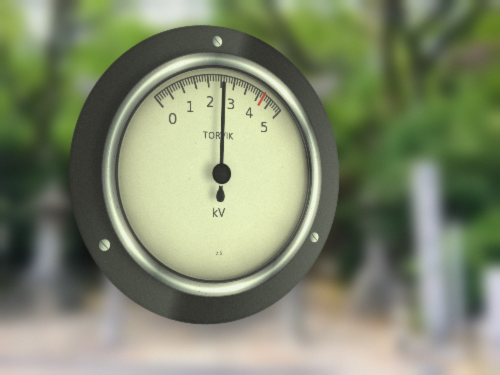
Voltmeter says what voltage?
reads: 2.5 kV
